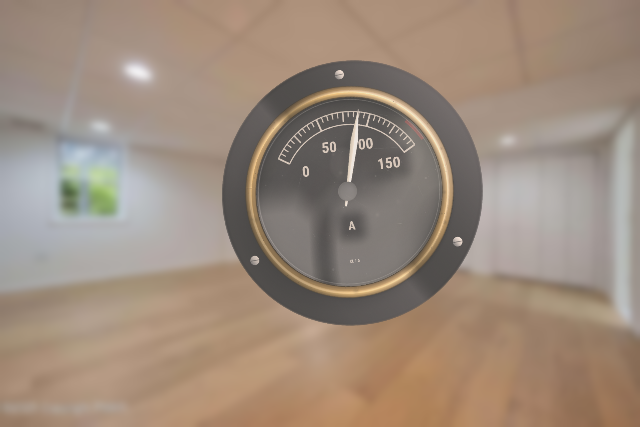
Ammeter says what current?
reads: 90 A
